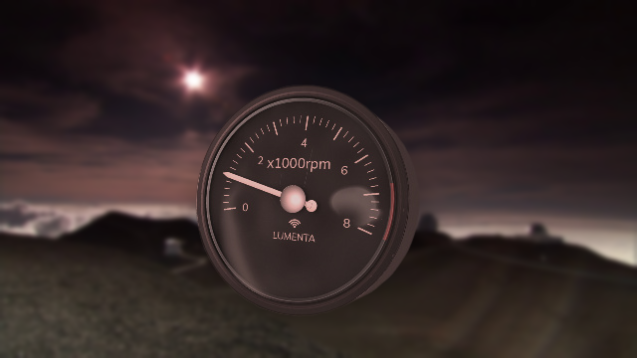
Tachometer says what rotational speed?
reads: 1000 rpm
